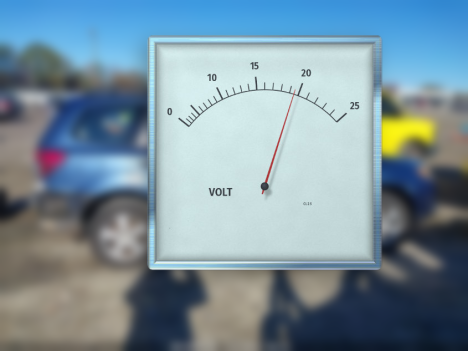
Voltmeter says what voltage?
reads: 19.5 V
